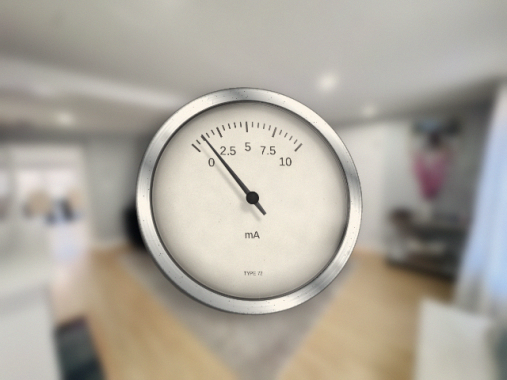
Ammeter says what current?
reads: 1 mA
